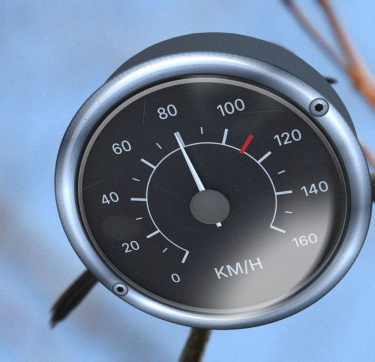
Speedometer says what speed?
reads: 80 km/h
